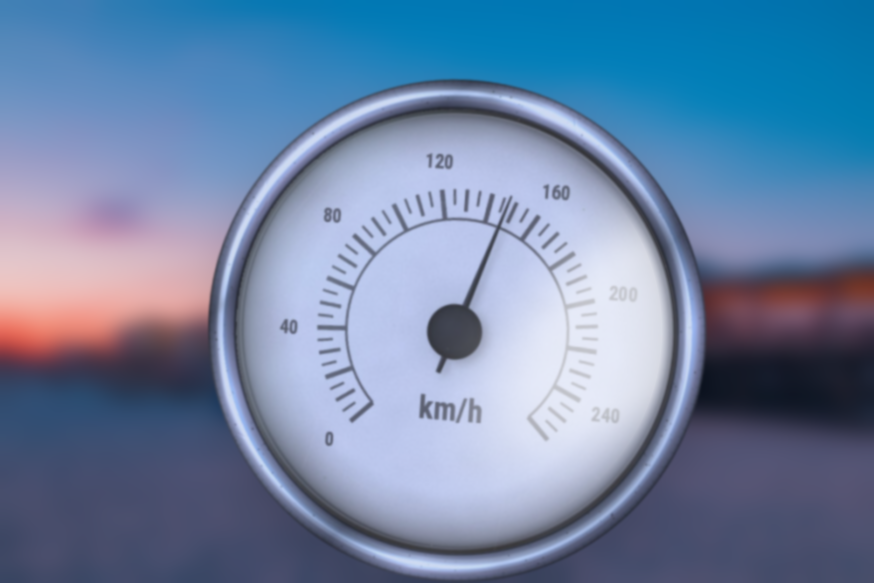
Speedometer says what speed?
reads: 147.5 km/h
